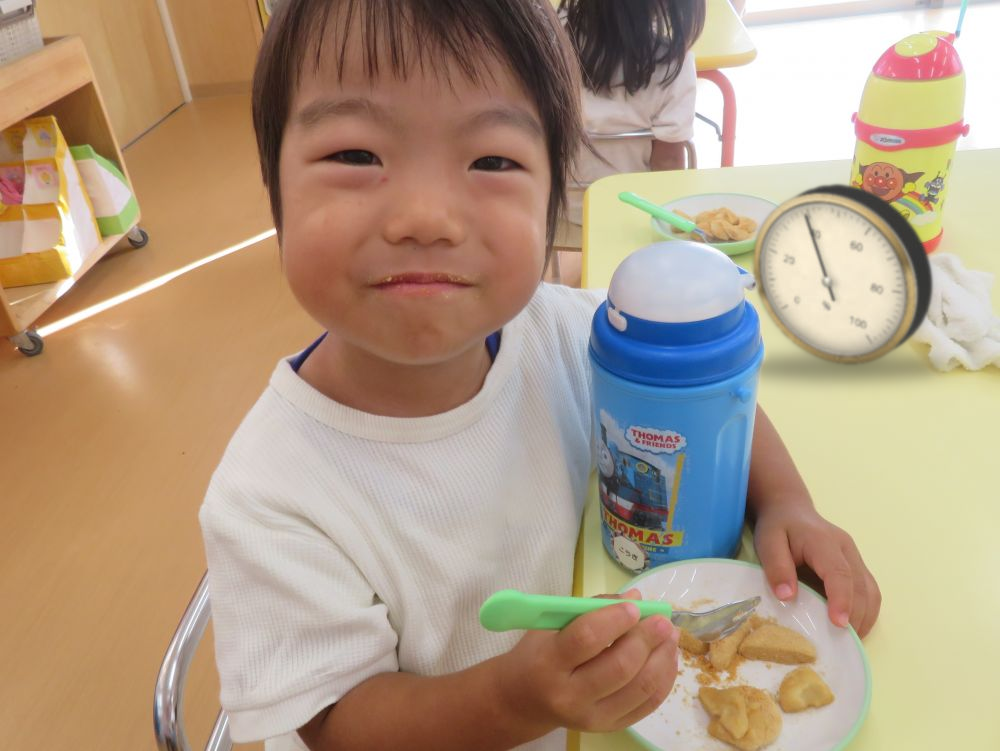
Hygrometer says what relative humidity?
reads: 40 %
